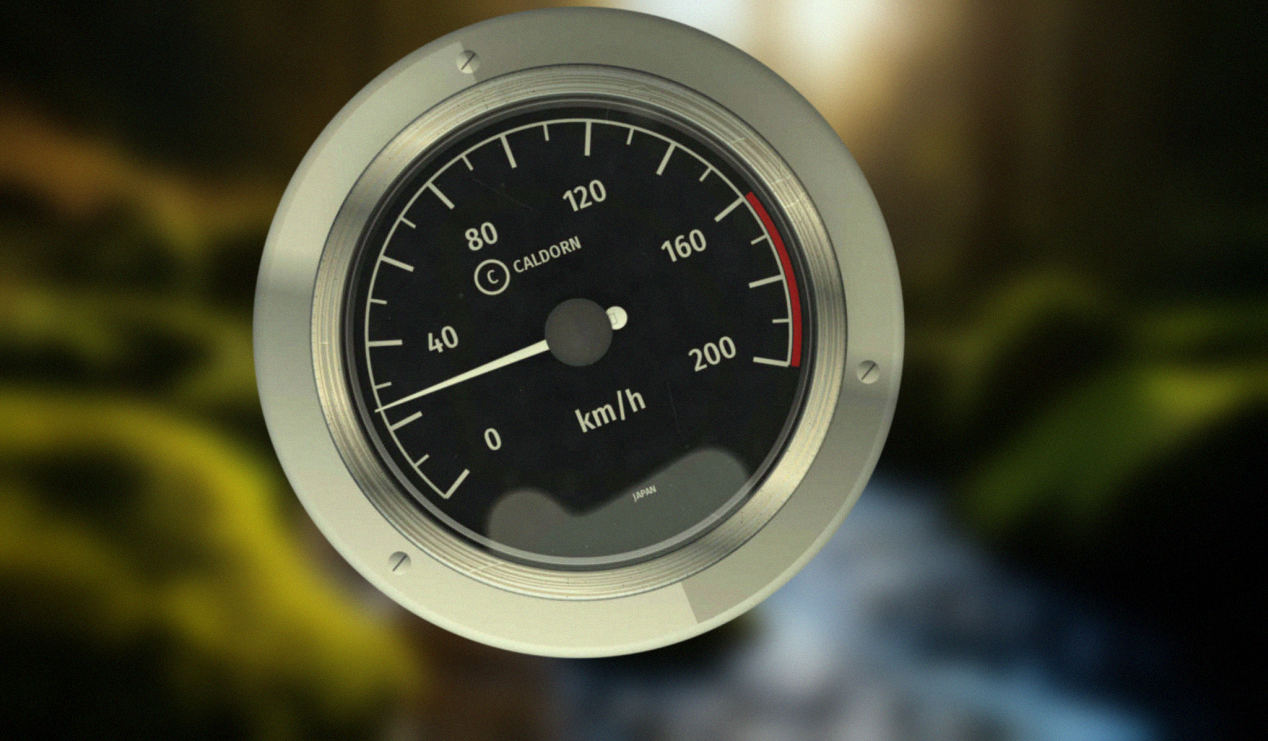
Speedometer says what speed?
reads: 25 km/h
